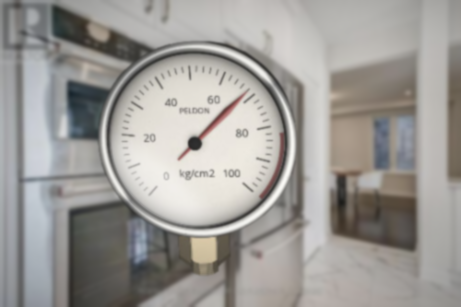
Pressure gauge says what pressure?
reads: 68 kg/cm²
